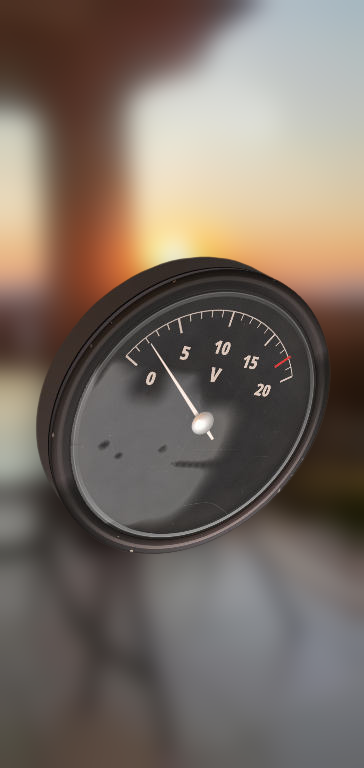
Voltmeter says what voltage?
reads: 2 V
